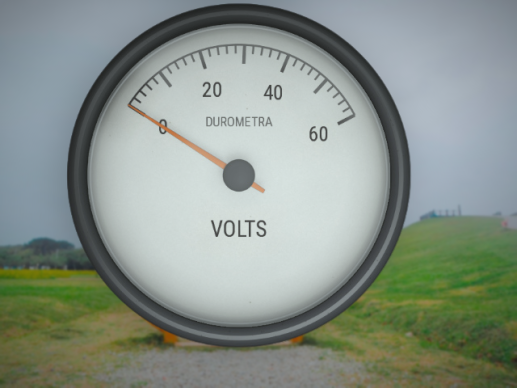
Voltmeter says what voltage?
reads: 0 V
